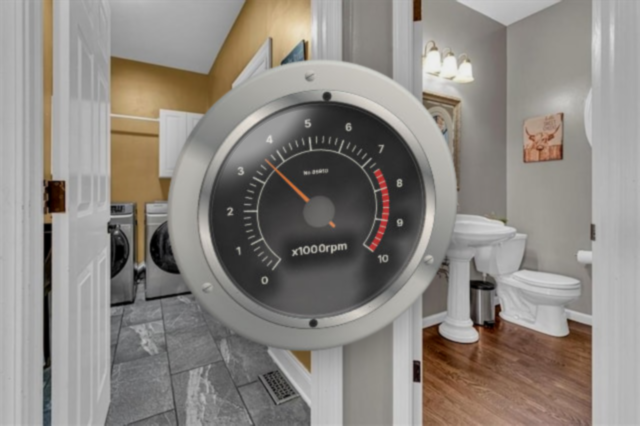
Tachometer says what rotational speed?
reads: 3600 rpm
